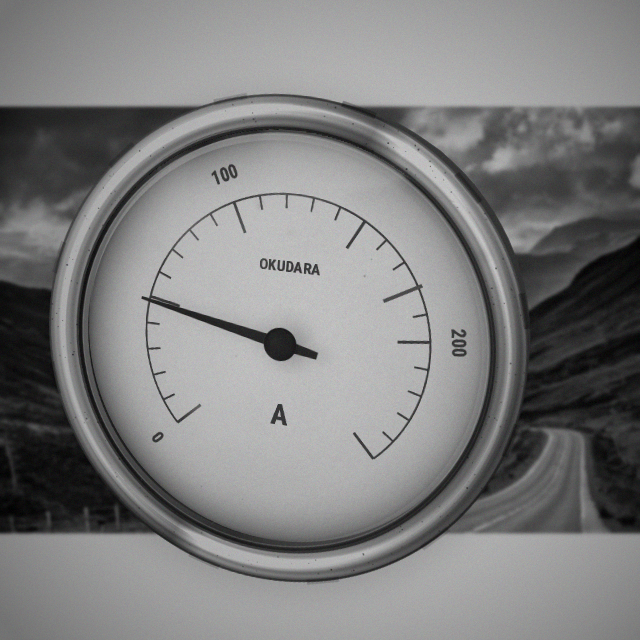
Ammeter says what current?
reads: 50 A
